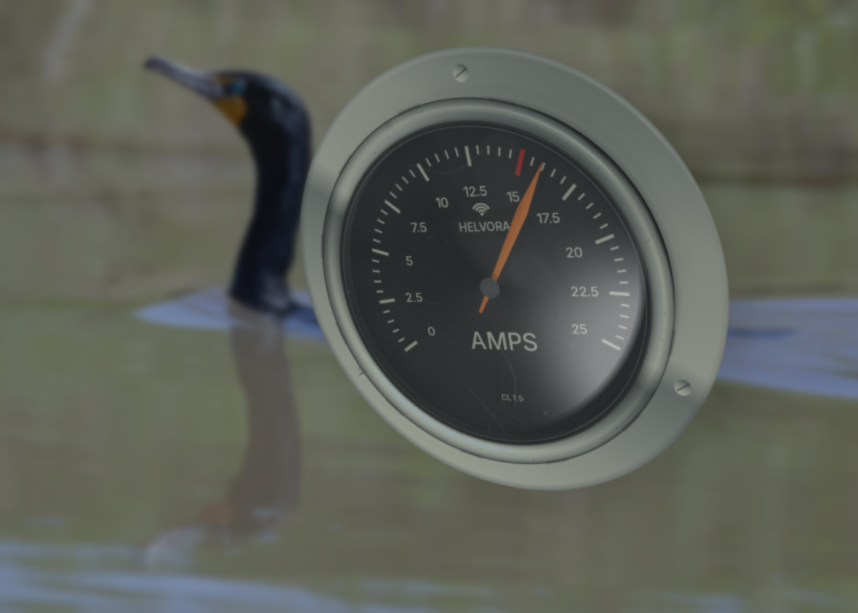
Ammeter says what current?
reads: 16 A
